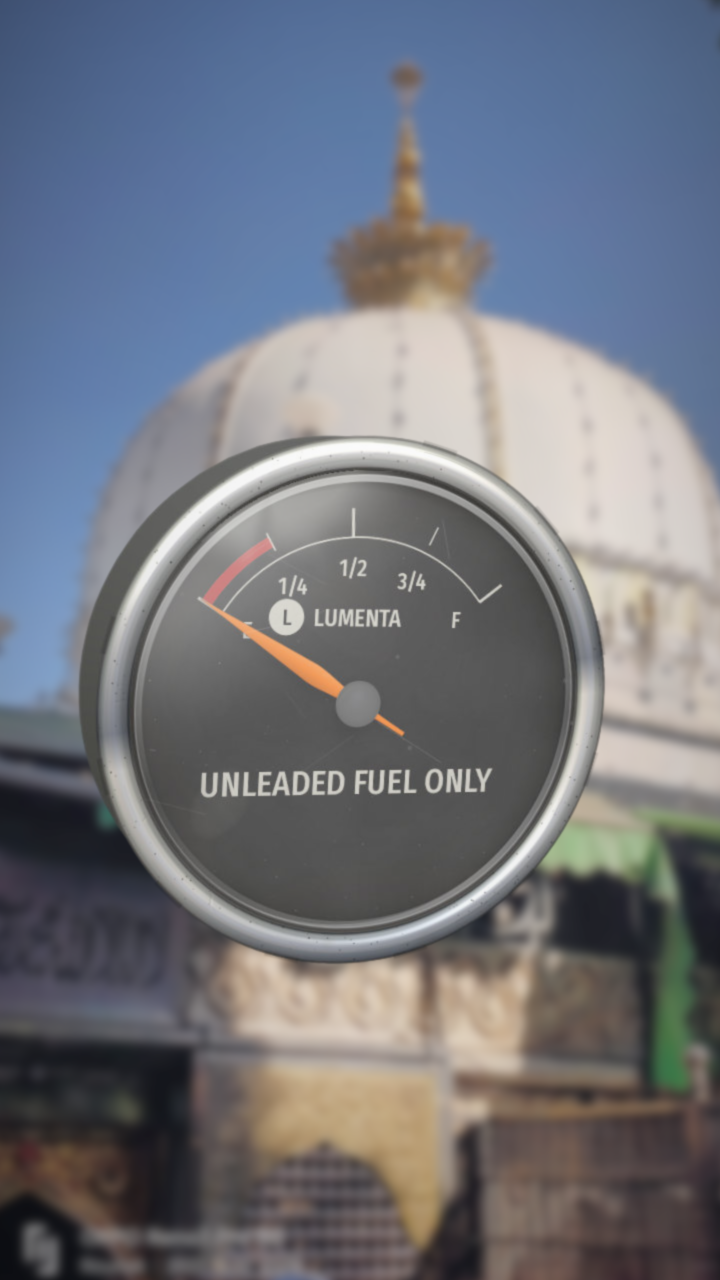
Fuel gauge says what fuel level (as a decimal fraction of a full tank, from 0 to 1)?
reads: 0
